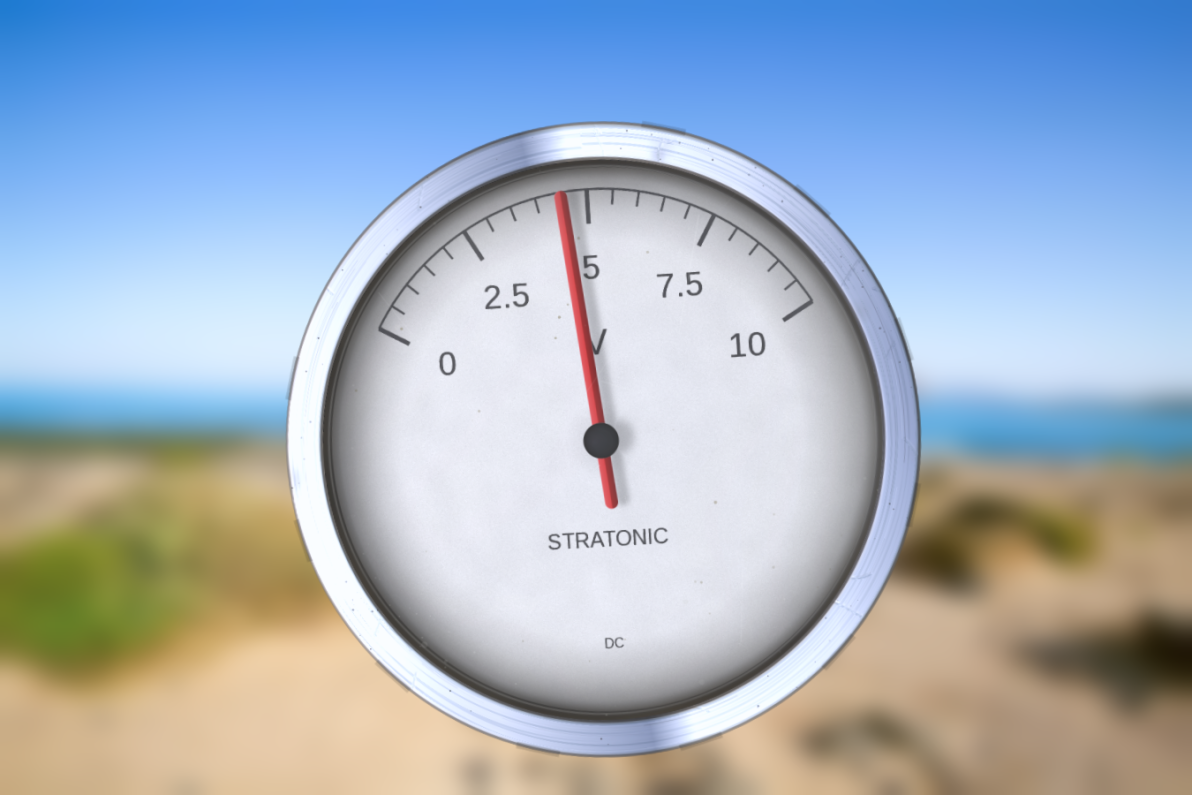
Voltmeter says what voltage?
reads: 4.5 V
